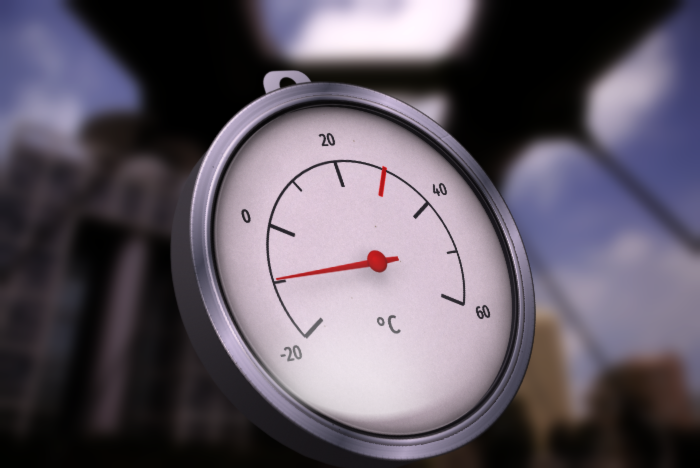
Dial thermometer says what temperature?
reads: -10 °C
